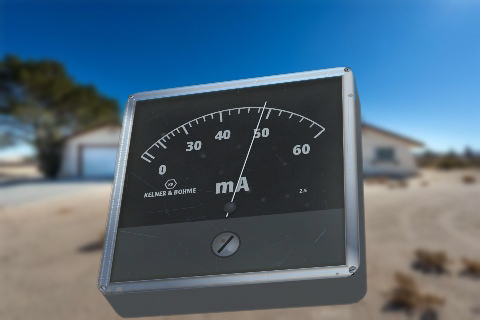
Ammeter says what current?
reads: 49 mA
